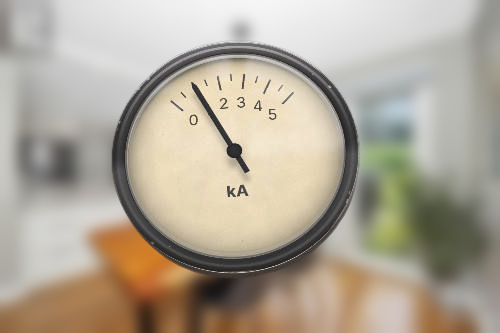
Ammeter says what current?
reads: 1 kA
